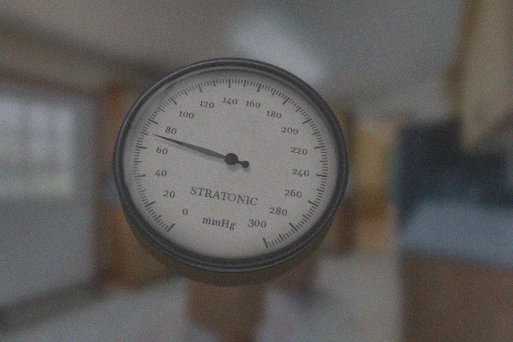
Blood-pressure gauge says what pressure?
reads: 70 mmHg
